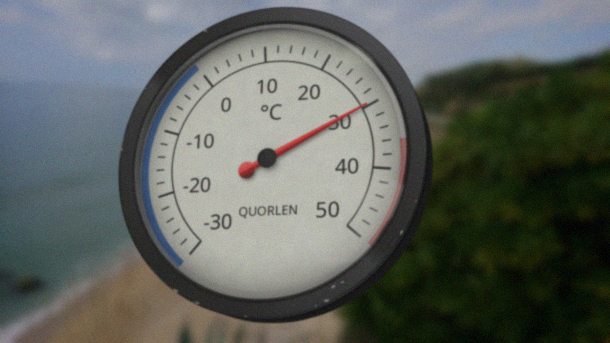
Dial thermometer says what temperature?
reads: 30 °C
